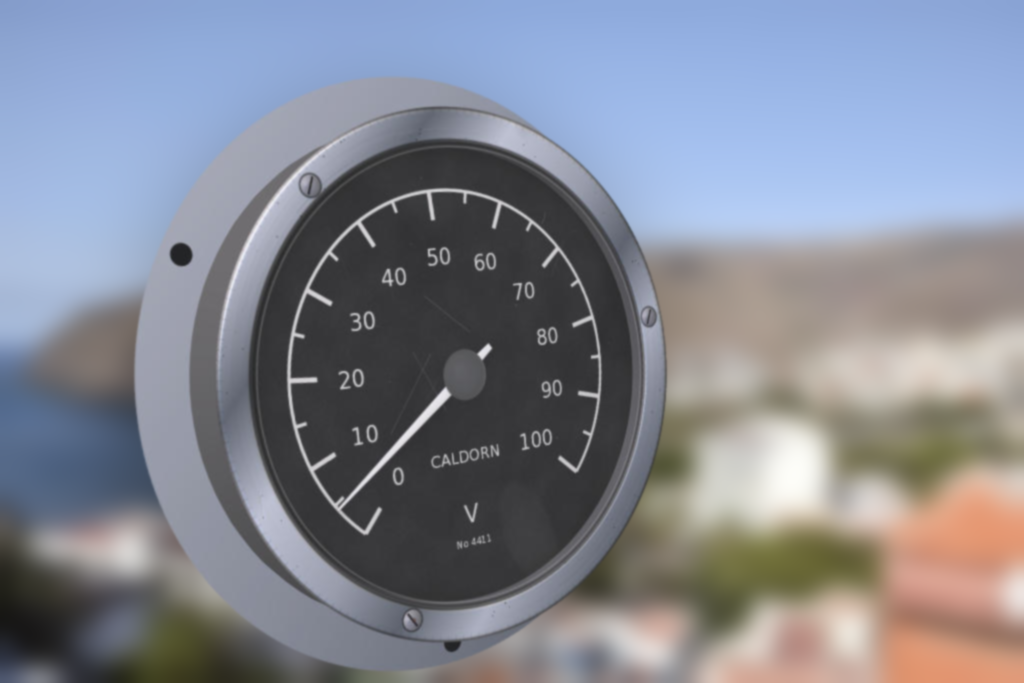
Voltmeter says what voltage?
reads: 5 V
